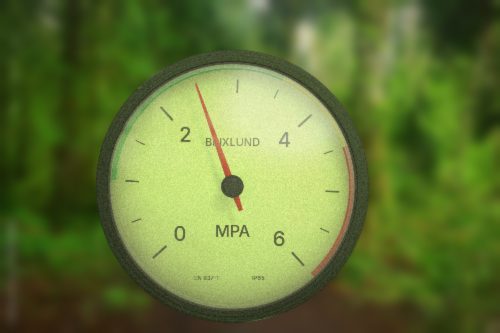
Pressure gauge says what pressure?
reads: 2.5 MPa
